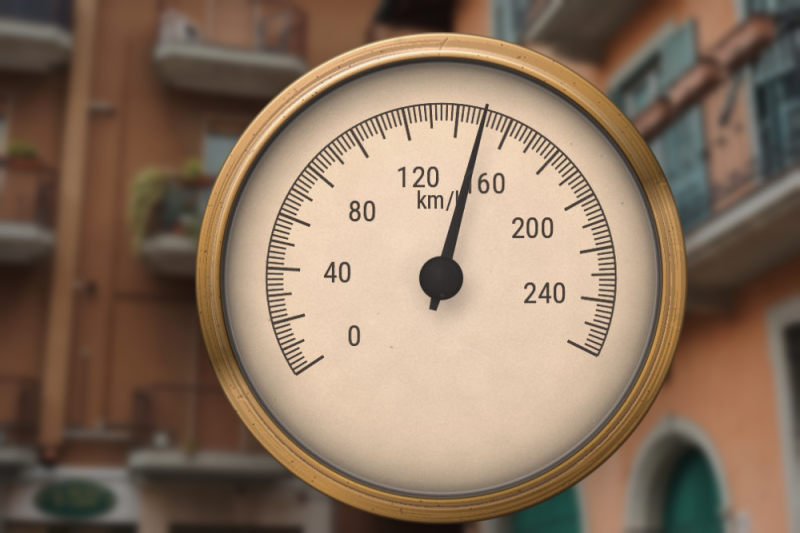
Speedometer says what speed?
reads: 150 km/h
